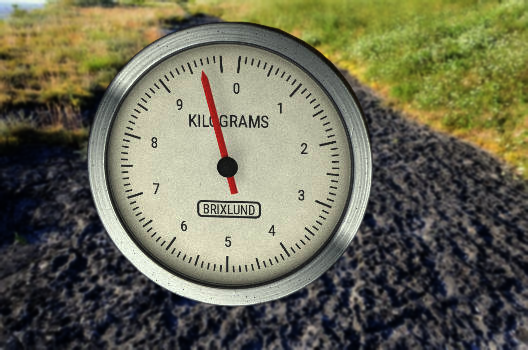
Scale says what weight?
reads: 9.7 kg
